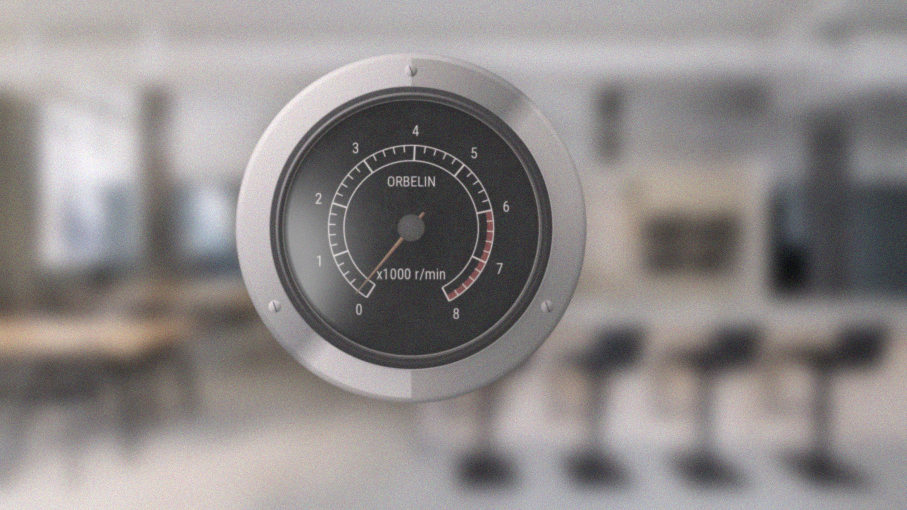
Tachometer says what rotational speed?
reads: 200 rpm
